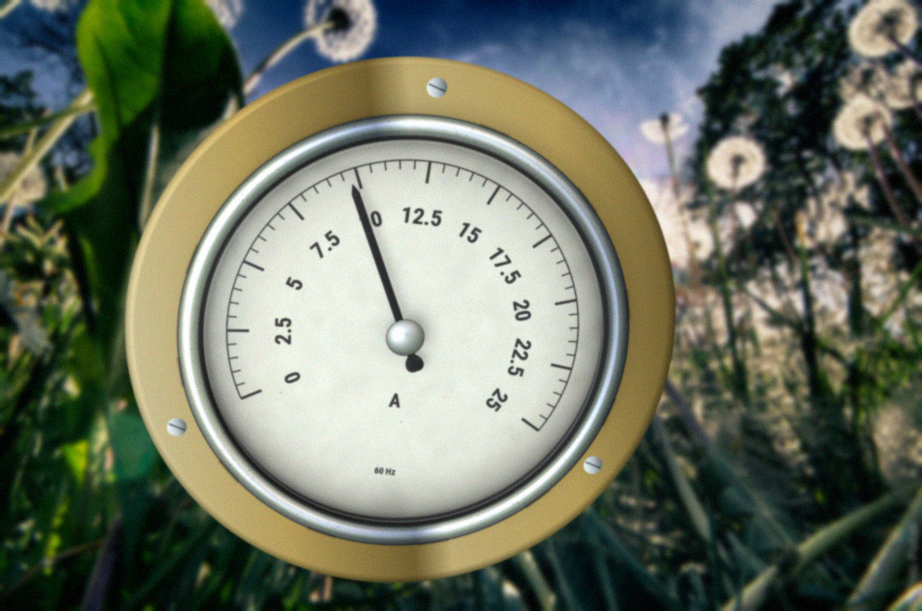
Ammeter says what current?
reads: 9.75 A
